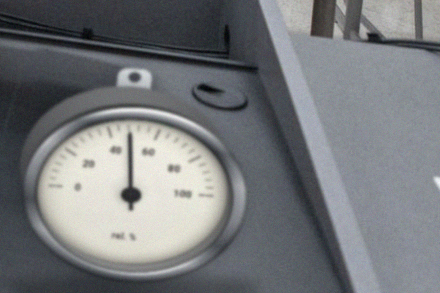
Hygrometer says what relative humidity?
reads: 48 %
